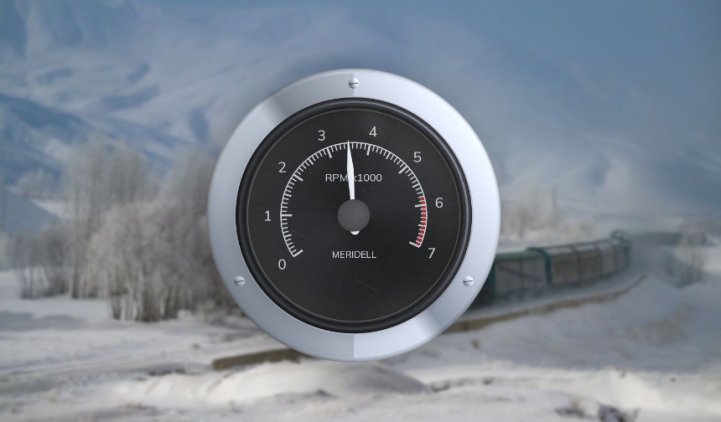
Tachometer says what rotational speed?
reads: 3500 rpm
